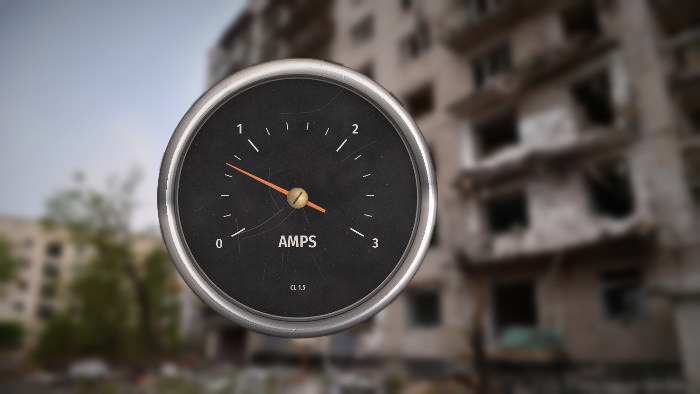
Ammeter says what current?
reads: 0.7 A
